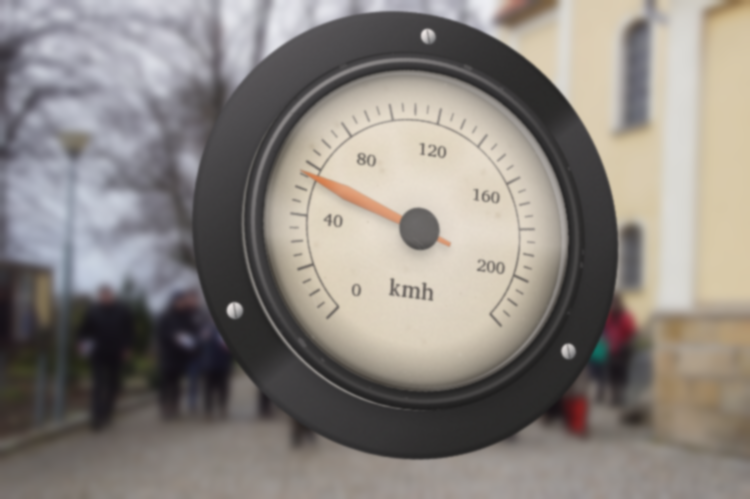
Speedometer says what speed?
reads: 55 km/h
